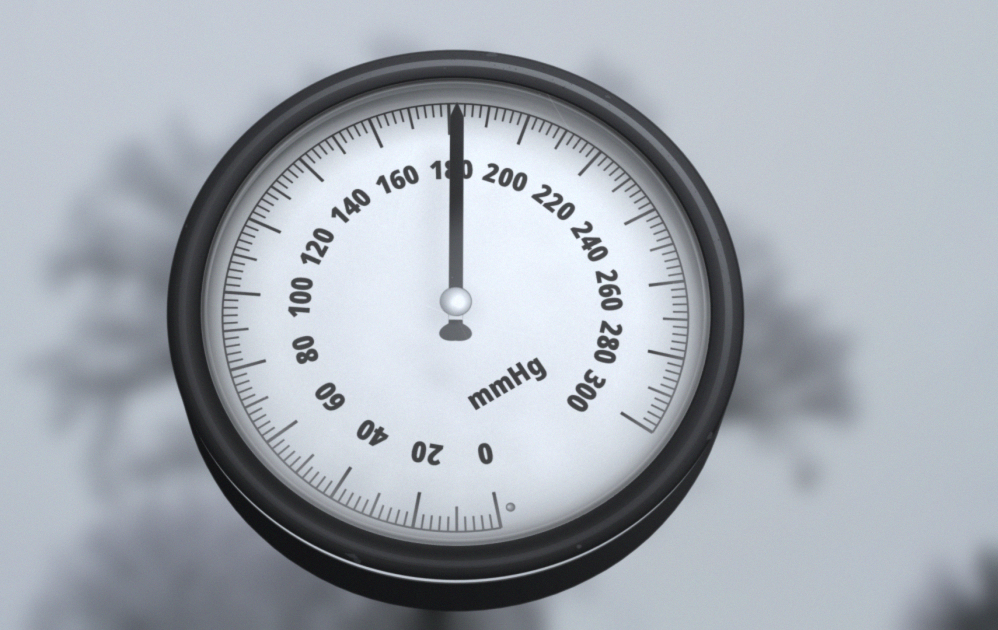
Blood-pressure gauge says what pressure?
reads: 182 mmHg
